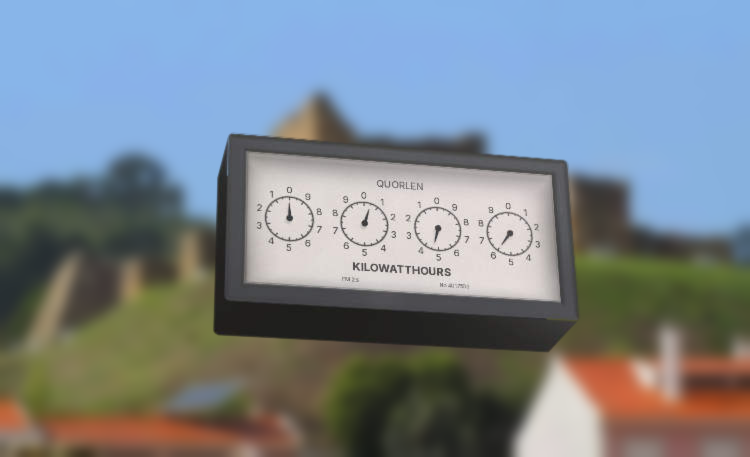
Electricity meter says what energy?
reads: 46 kWh
